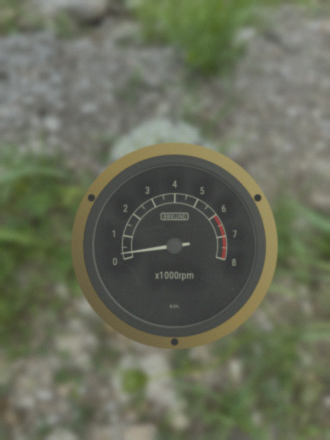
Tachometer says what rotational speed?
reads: 250 rpm
